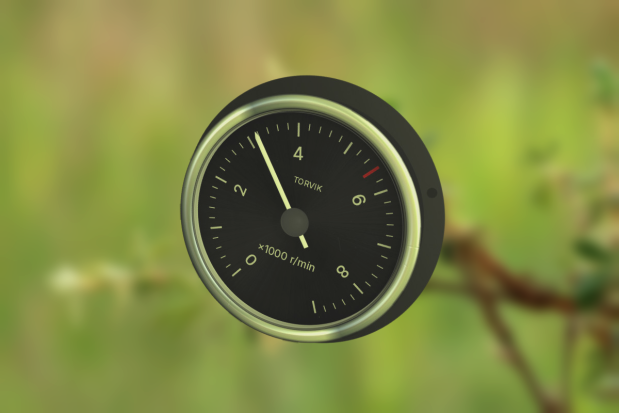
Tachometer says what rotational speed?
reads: 3200 rpm
